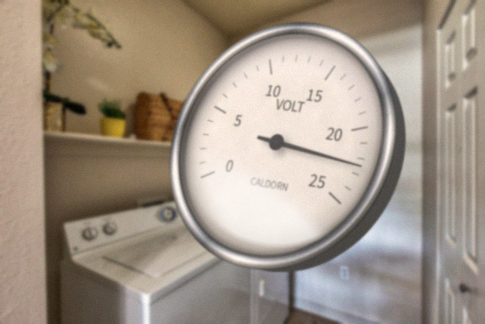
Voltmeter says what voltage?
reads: 22.5 V
